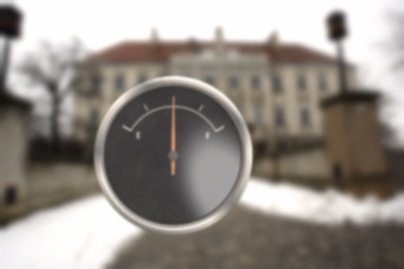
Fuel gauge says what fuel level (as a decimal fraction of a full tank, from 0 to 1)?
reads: 0.5
